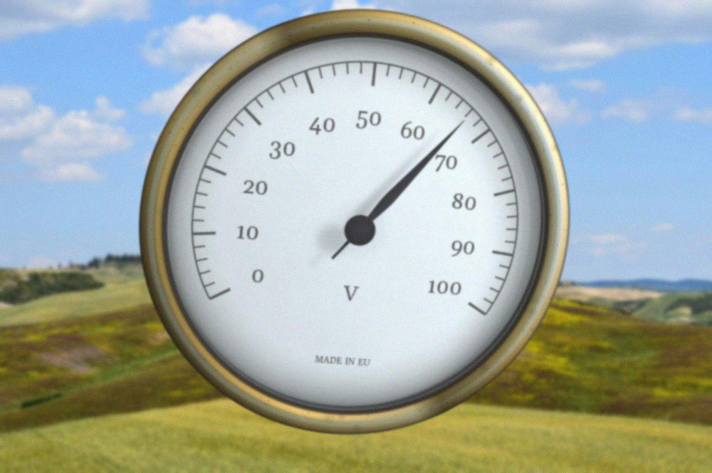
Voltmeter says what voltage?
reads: 66 V
